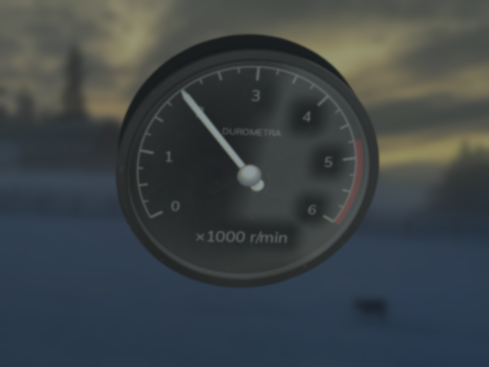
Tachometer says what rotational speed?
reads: 2000 rpm
